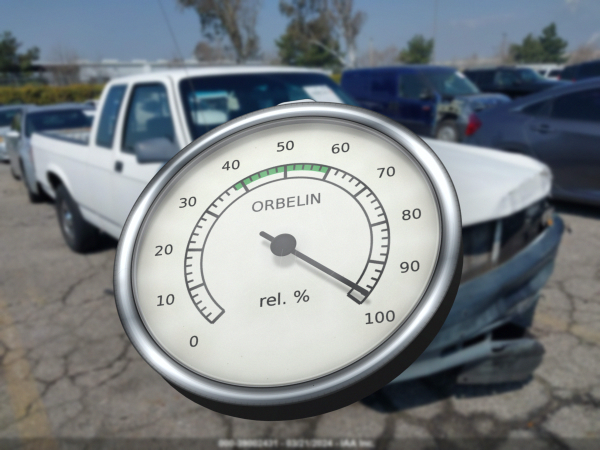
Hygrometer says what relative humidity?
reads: 98 %
